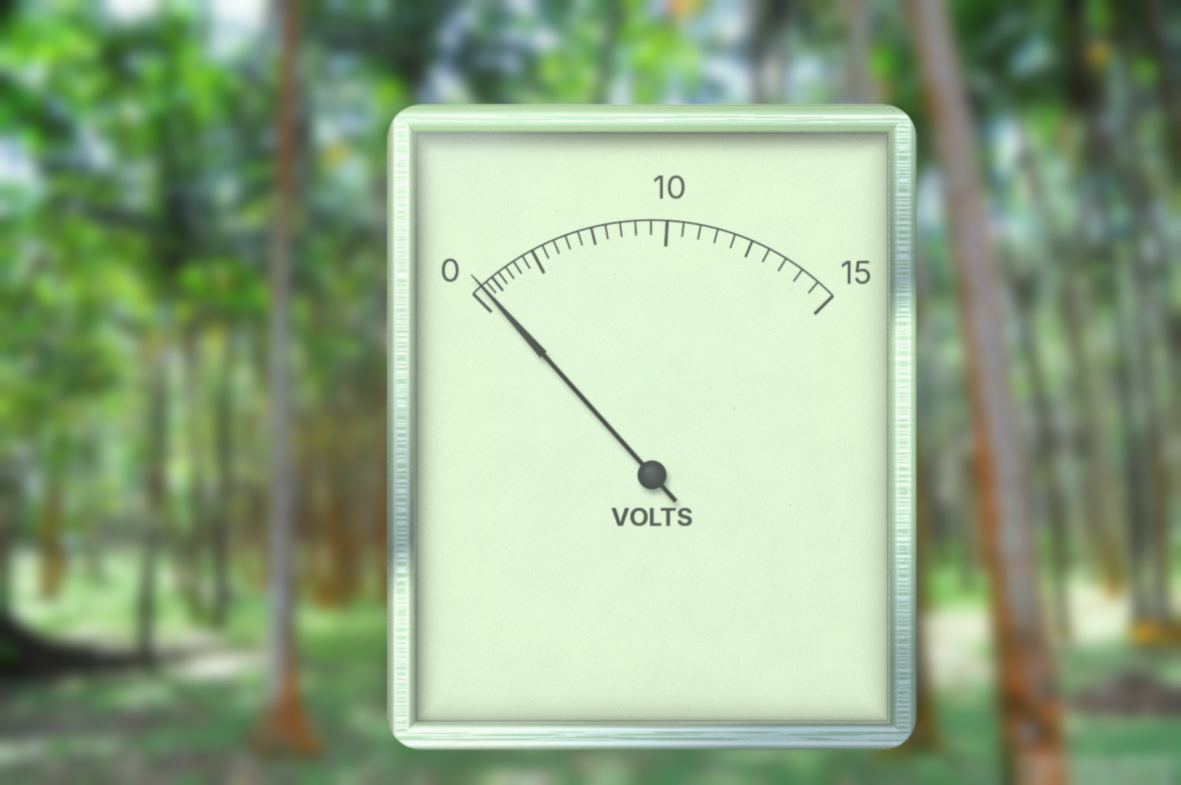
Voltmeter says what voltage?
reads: 1.5 V
